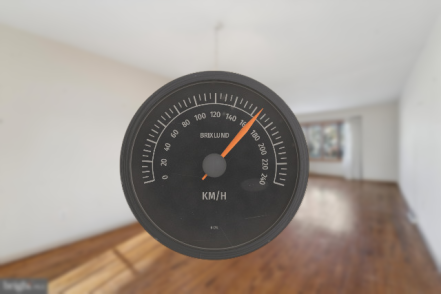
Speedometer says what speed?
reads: 165 km/h
